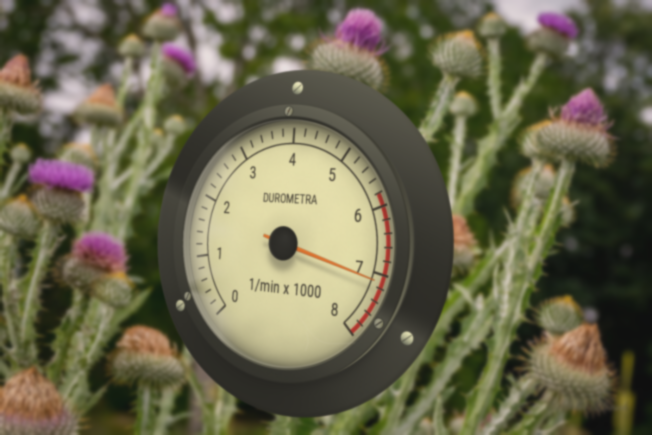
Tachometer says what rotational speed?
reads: 7100 rpm
